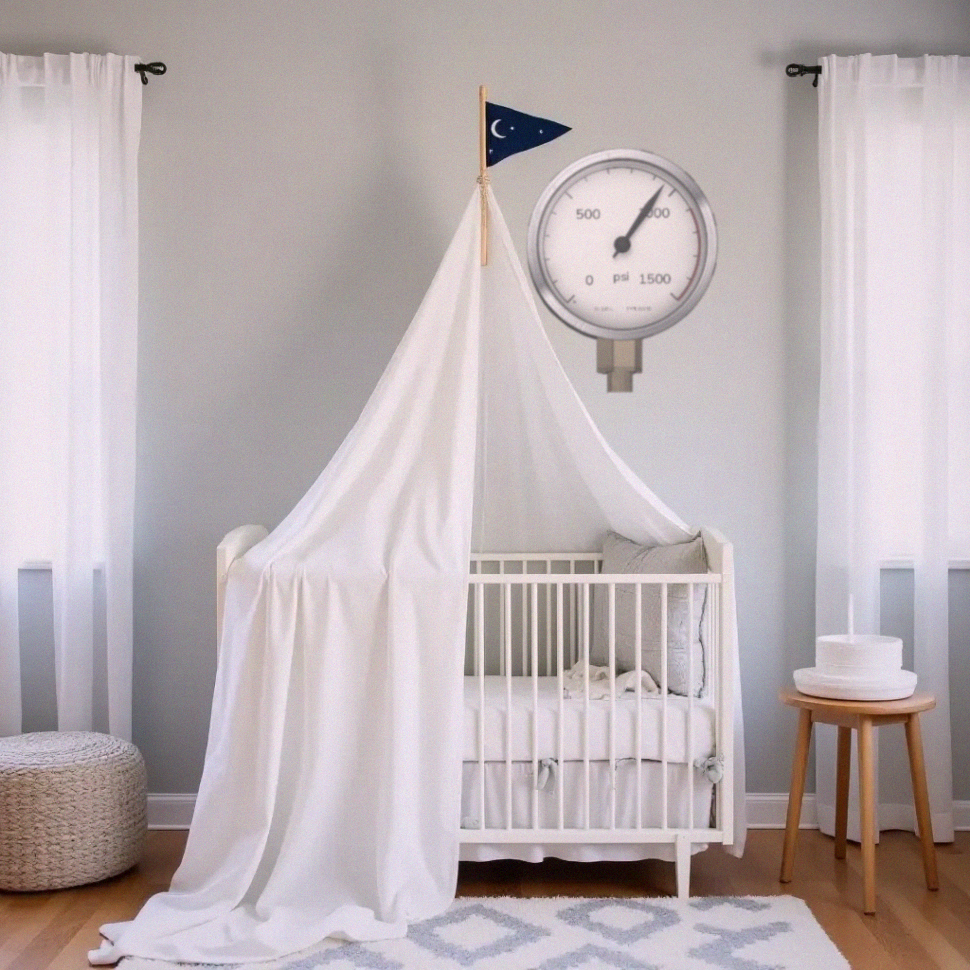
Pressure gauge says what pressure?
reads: 950 psi
